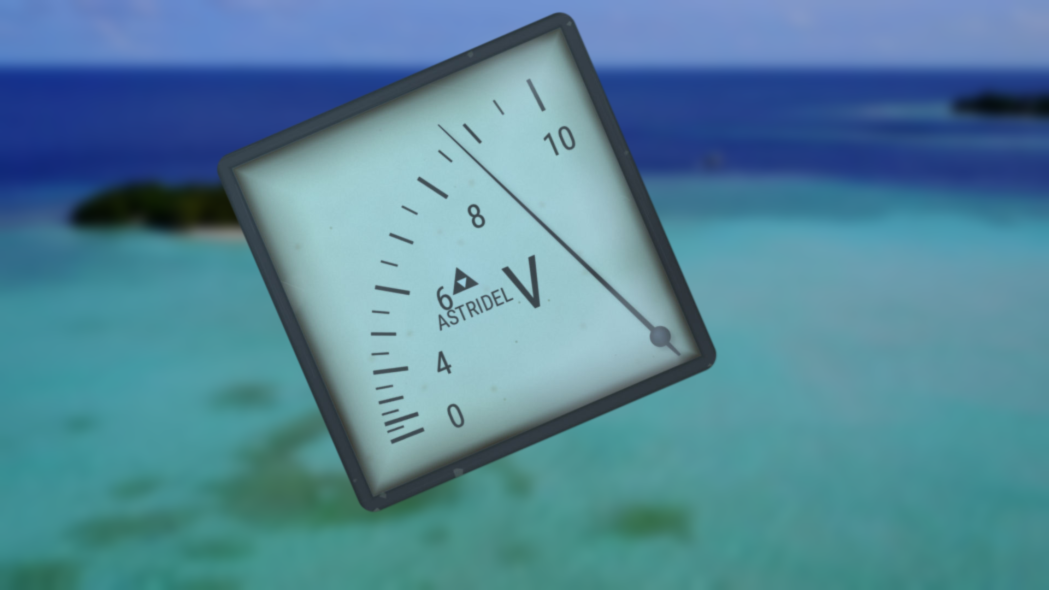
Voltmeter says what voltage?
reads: 8.75 V
